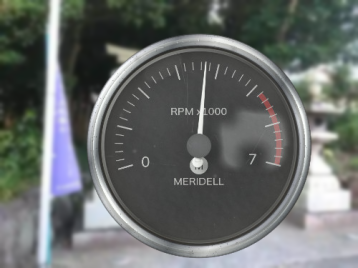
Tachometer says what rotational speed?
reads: 3700 rpm
